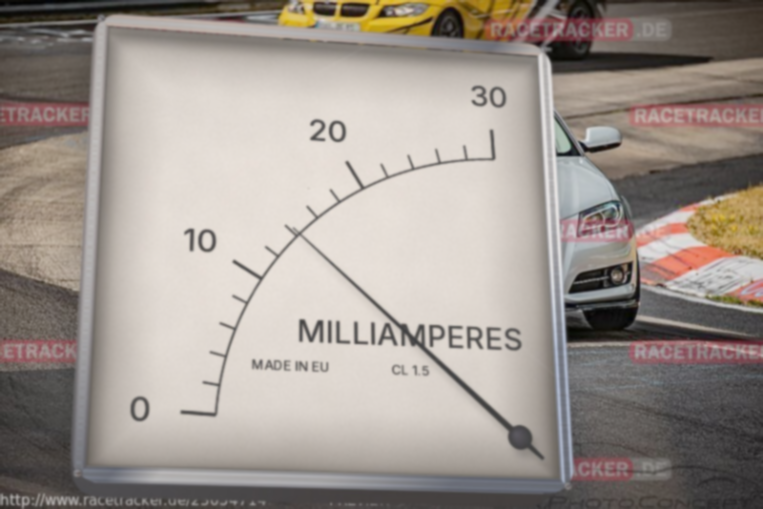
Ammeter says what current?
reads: 14 mA
